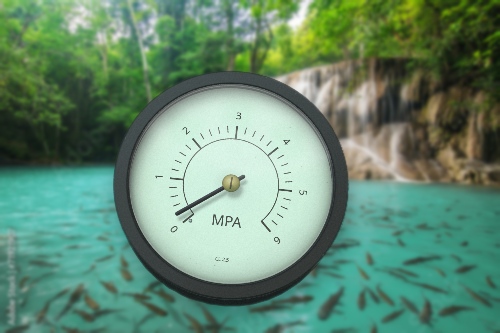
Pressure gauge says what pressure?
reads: 0.2 MPa
